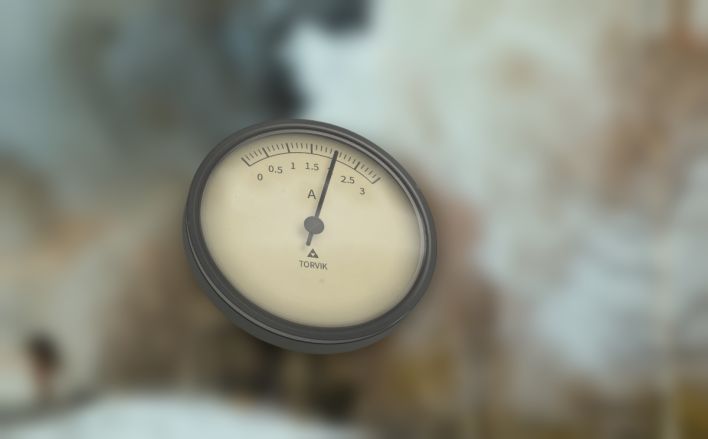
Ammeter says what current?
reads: 2 A
